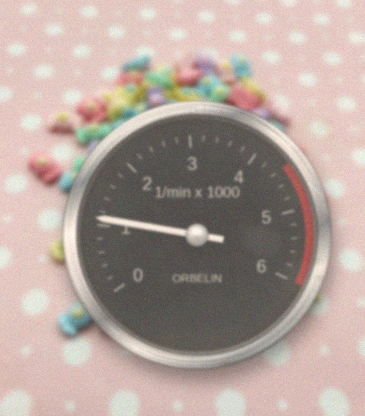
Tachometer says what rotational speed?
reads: 1100 rpm
